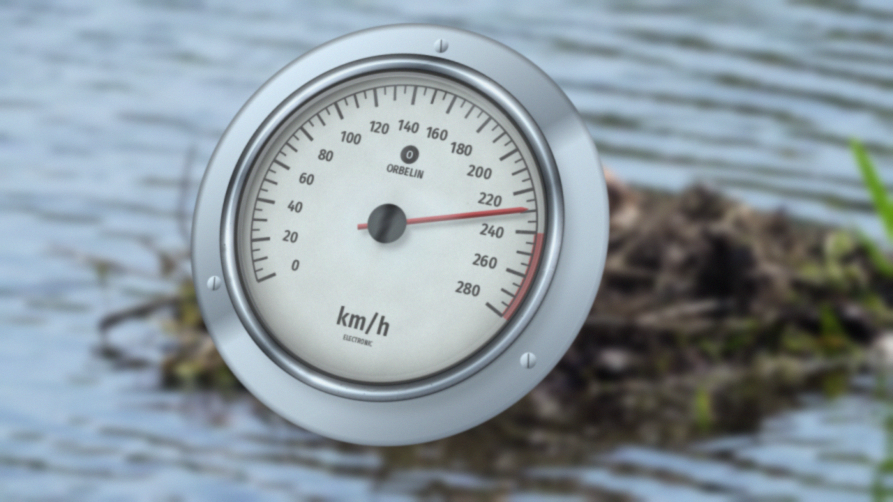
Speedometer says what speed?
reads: 230 km/h
